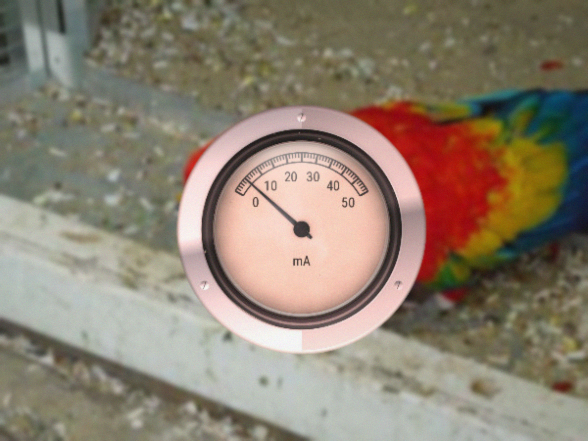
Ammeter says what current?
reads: 5 mA
